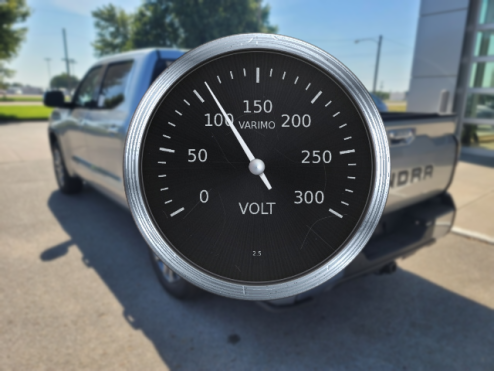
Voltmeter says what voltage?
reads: 110 V
